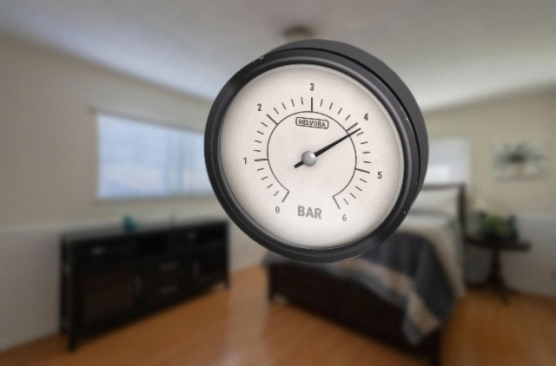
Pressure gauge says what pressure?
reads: 4.1 bar
